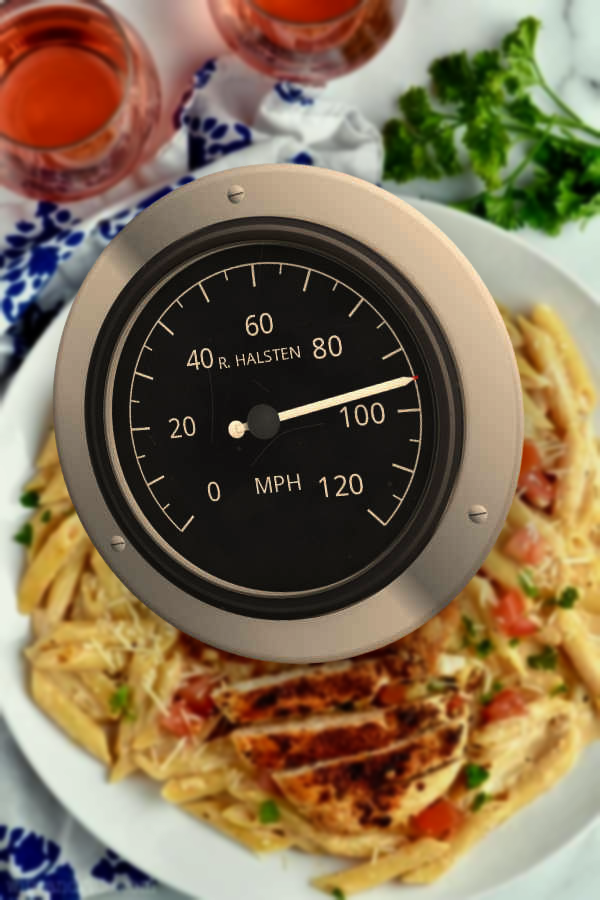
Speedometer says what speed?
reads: 95 mph
